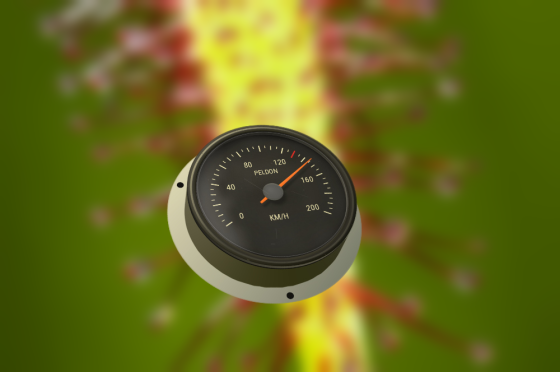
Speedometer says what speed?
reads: 145 km/h
